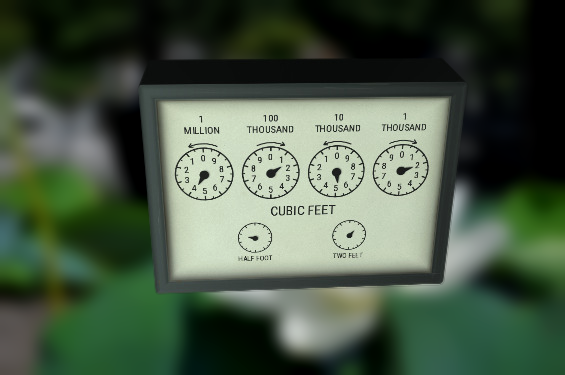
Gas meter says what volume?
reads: 415200 ft³
